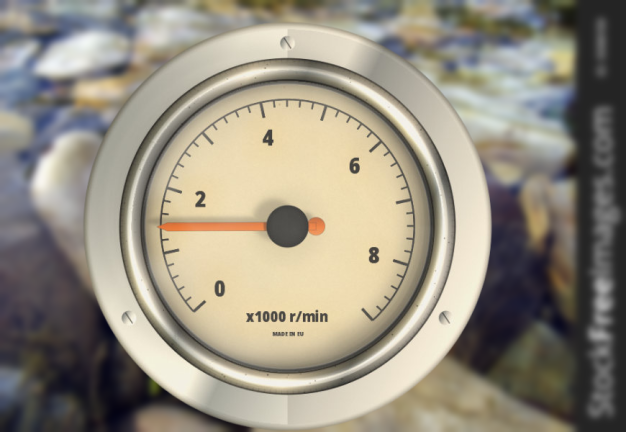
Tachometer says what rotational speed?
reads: 1400 rpm
